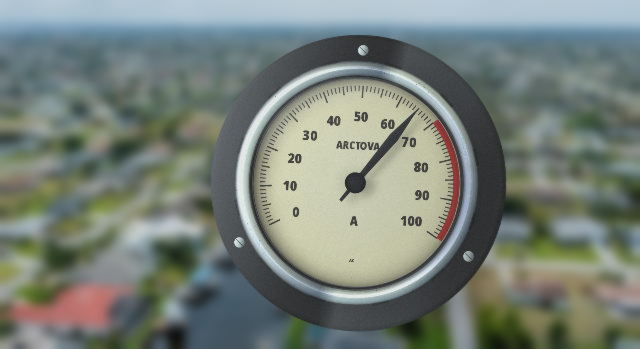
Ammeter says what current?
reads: 65 A
